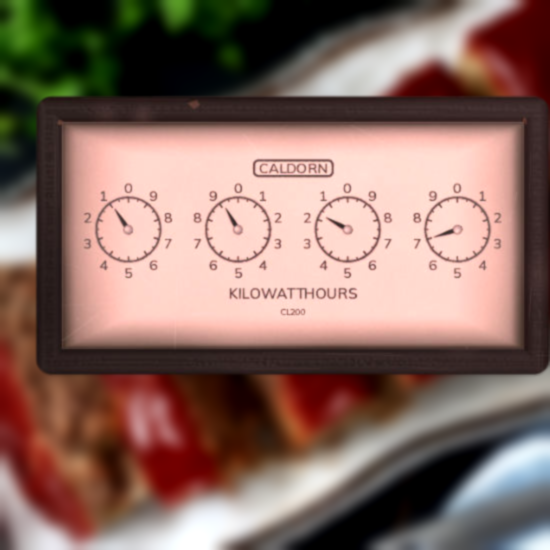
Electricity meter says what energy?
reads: 917 kWh
